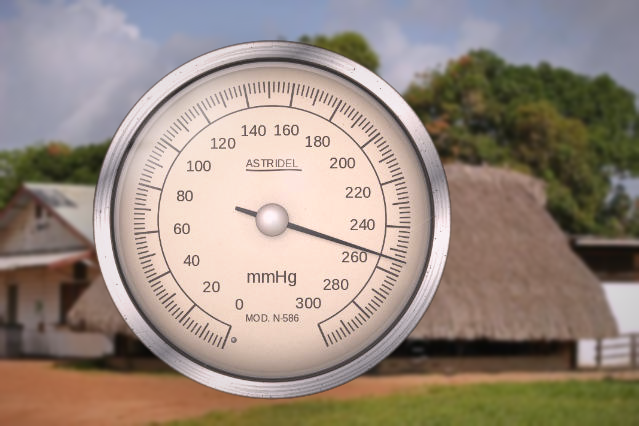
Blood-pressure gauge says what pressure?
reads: 254 mmHg
